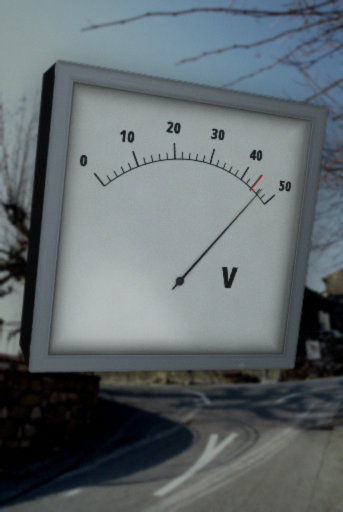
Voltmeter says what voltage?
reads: 46 V
